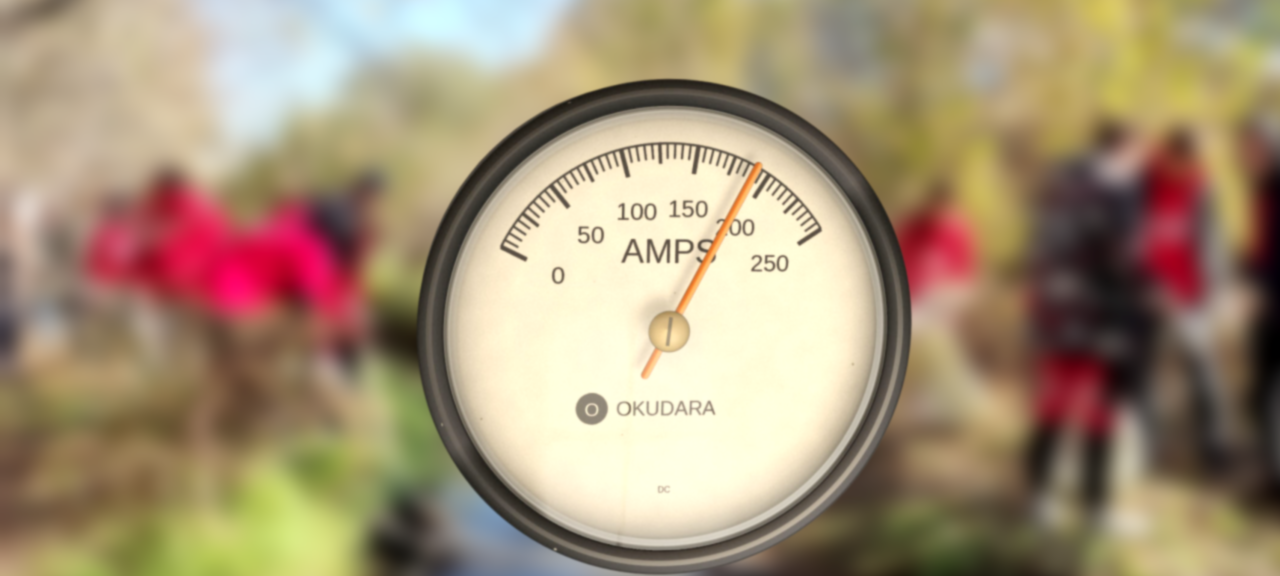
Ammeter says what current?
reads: 190 A
